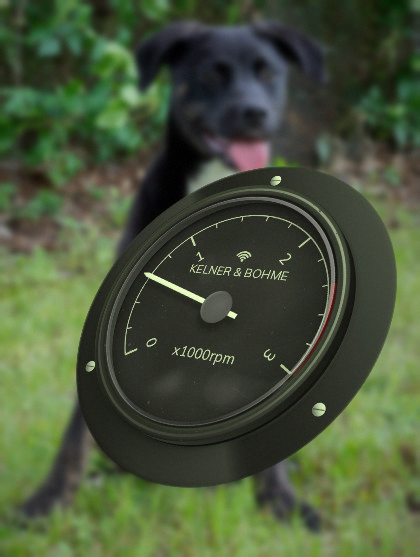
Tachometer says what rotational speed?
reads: 600 rpm
